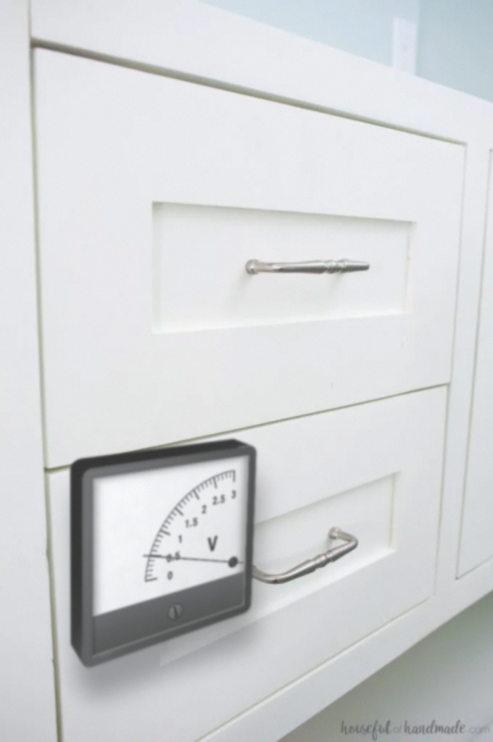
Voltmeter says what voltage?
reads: 0.5 V
